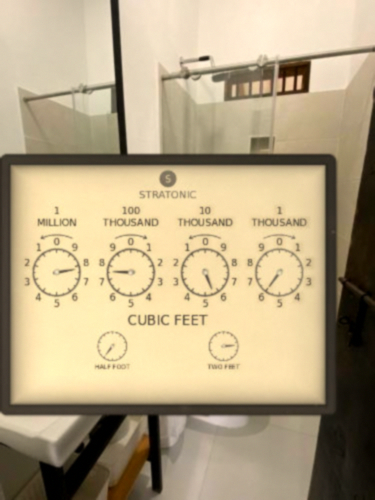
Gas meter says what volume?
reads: 775600 ft³
